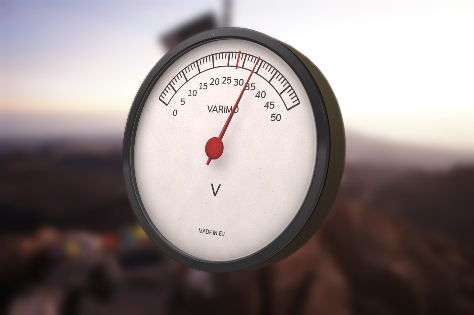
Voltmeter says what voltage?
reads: 35 V
